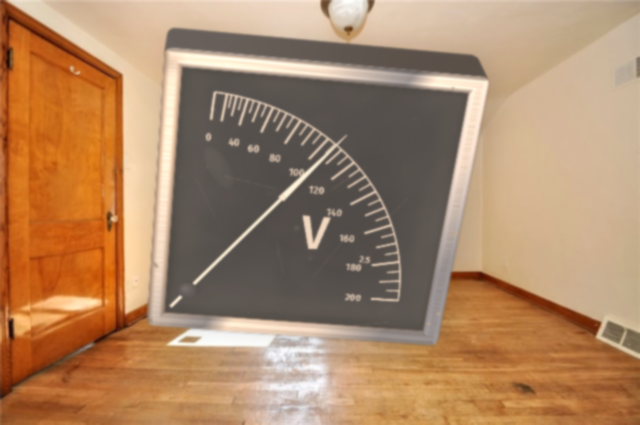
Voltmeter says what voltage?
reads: 105 V
